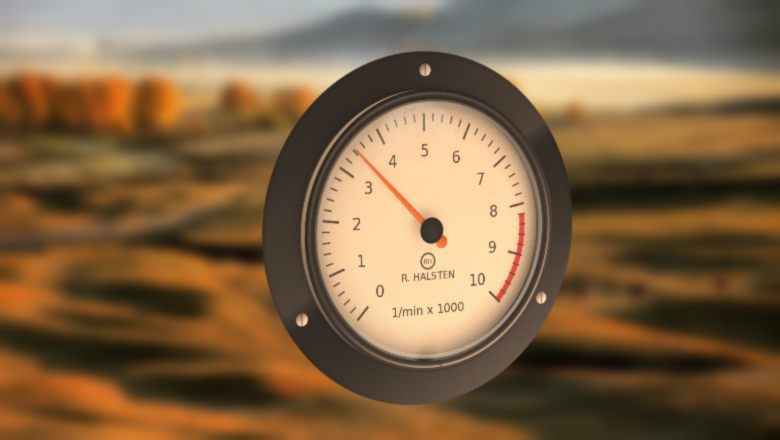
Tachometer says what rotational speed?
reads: 3400 rpm
